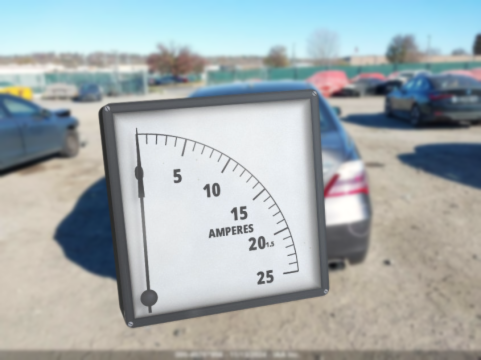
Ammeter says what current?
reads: 0 A
